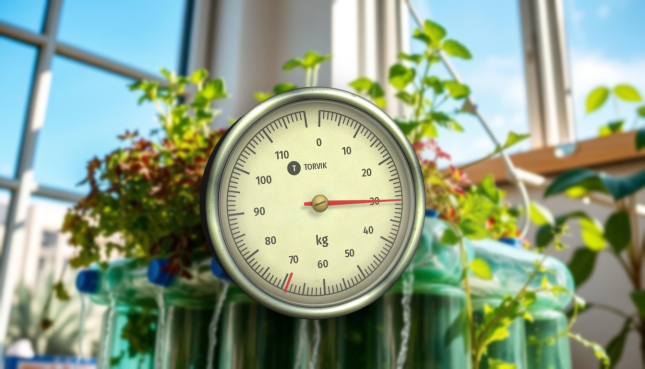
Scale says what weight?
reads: 30 kg
